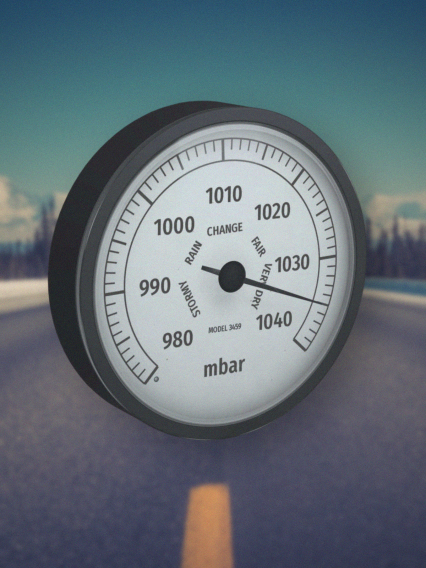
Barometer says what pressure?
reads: 1035 mbar
